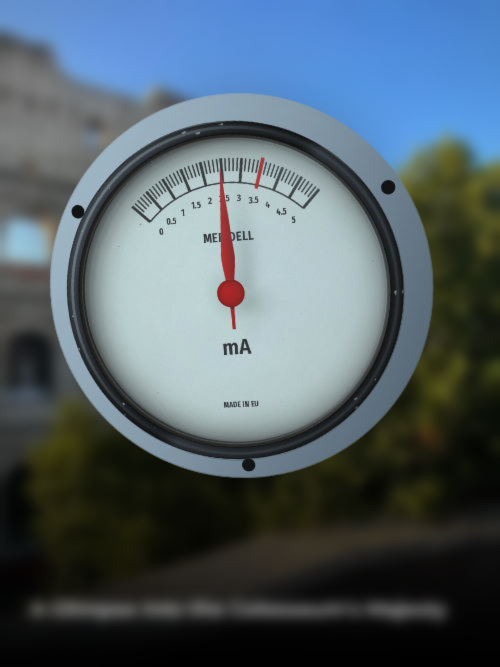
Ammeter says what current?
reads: 2.5 mA
